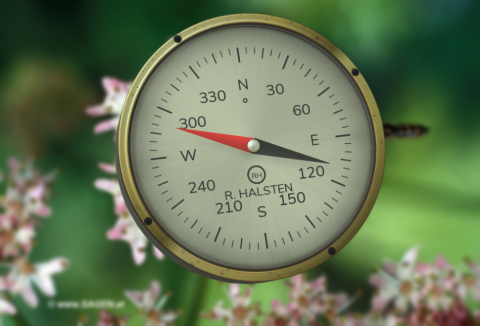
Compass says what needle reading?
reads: 290 °
